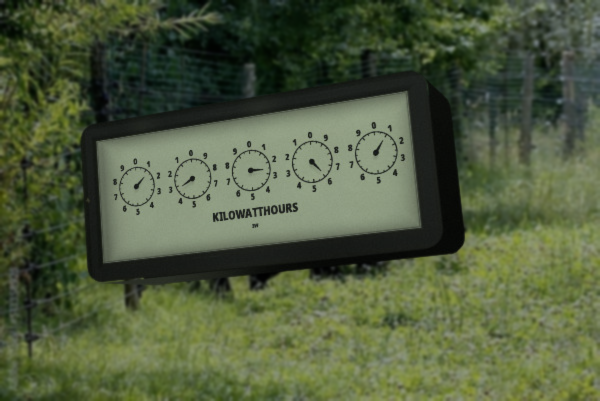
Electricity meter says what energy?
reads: 13261 kWh
